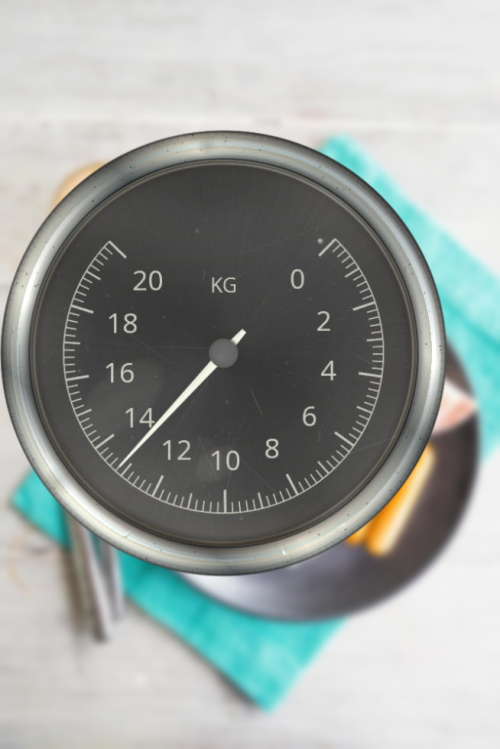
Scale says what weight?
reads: 13.2 kg
